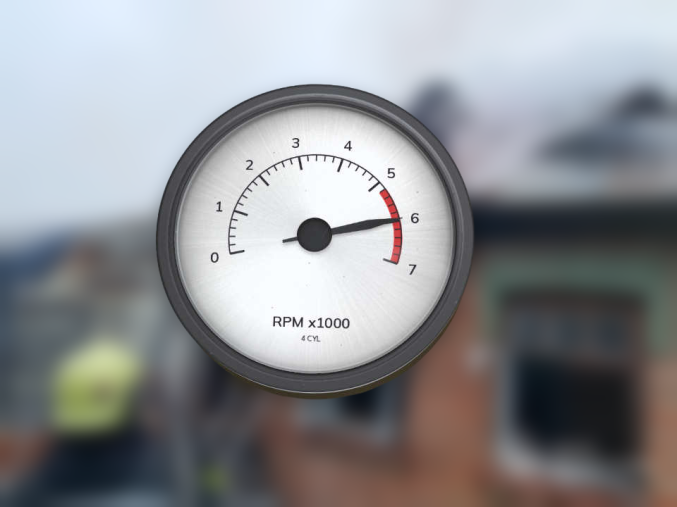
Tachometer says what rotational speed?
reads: 6000 rpm
